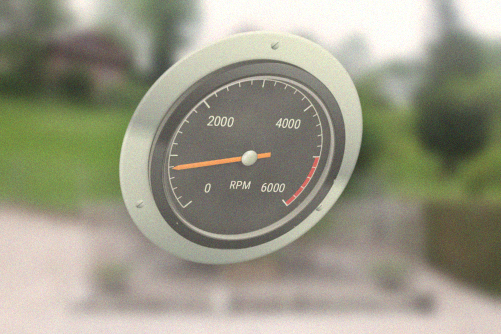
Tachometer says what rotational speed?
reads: 800 rpm
